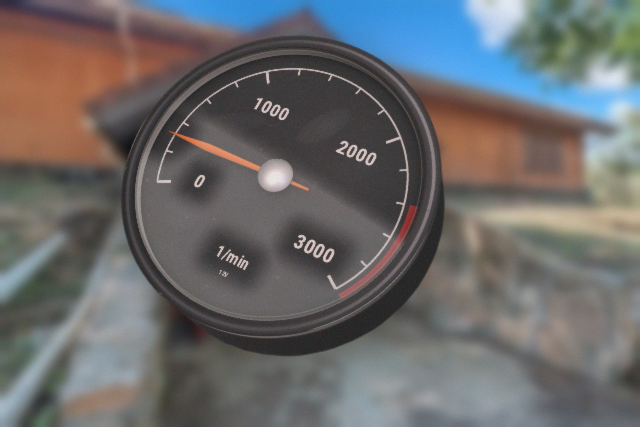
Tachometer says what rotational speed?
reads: 300 rpm
